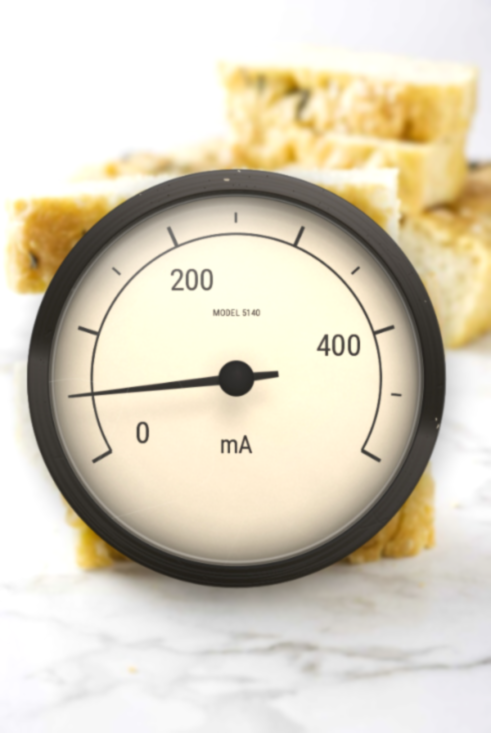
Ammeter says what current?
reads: 50 mA
